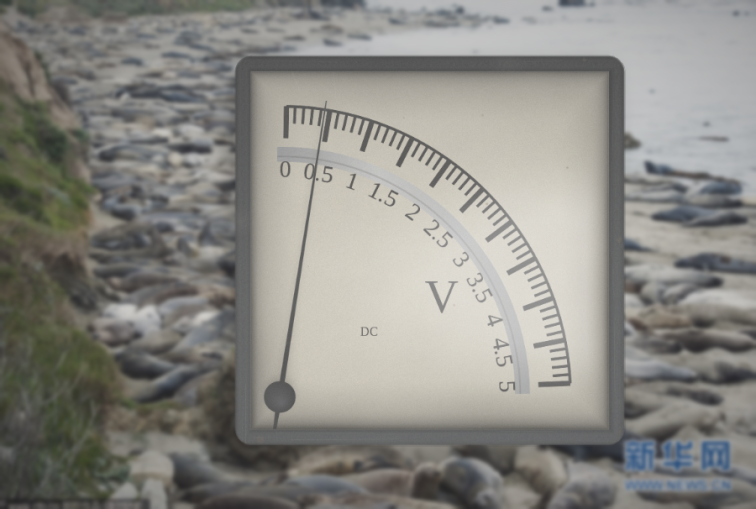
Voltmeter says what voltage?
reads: 0.45 V
